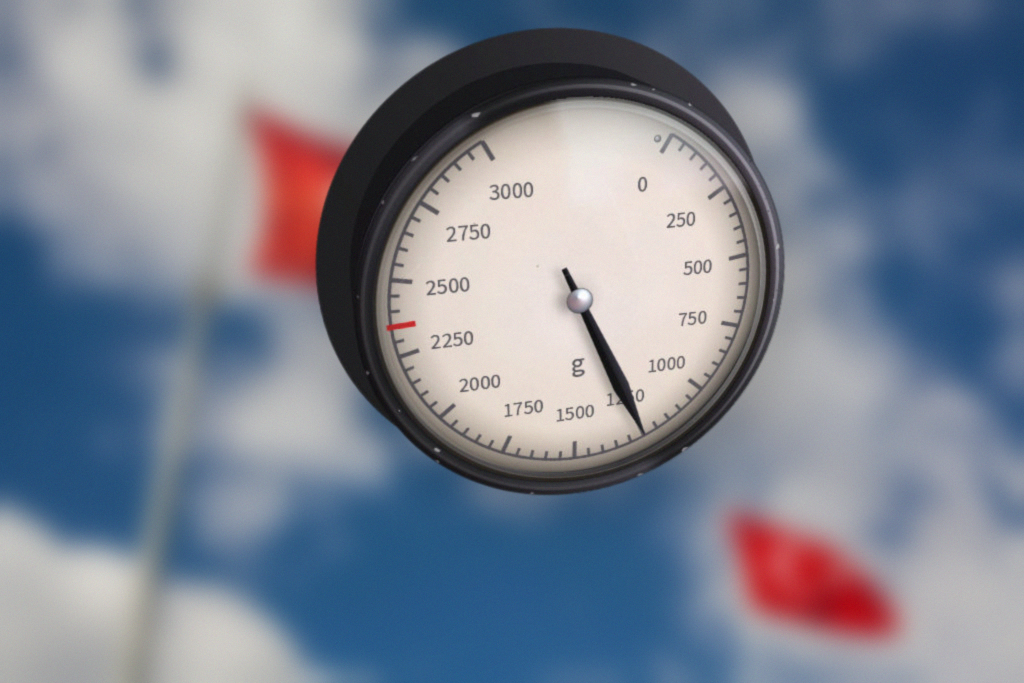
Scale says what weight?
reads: 1250 g
